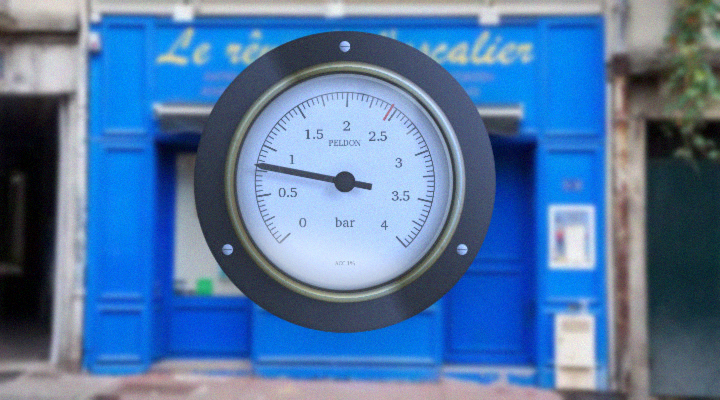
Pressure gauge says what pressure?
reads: 0.8 bar
